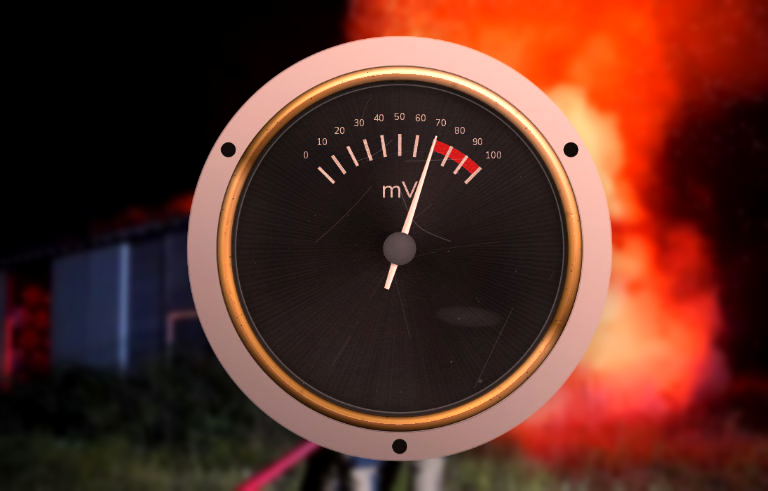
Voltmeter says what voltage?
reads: 70 mV
